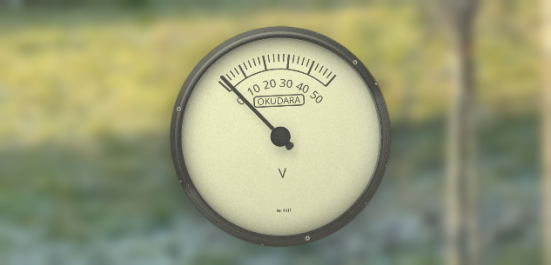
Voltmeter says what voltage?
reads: 2 V
